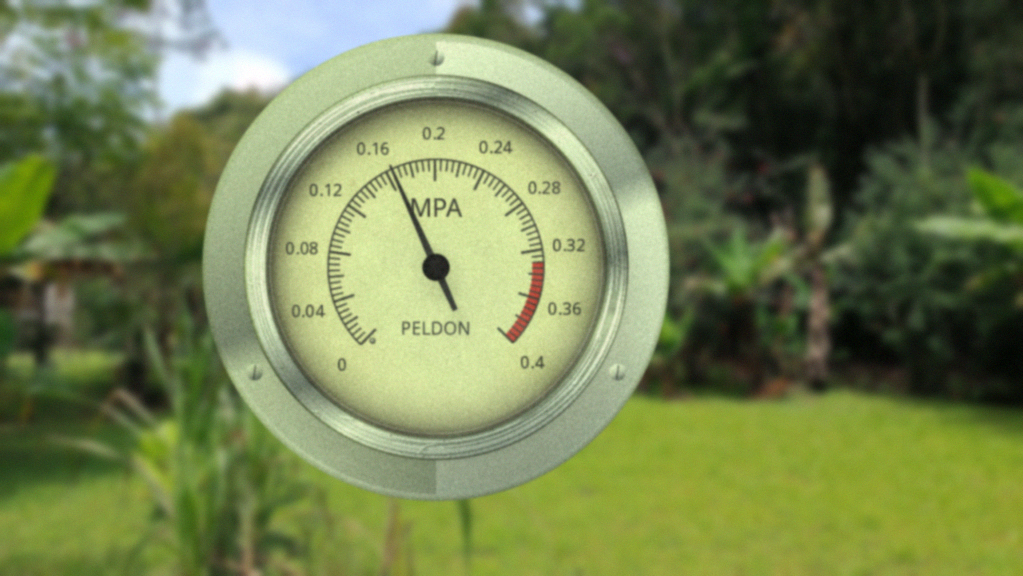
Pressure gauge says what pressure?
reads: 0.165 MPa
